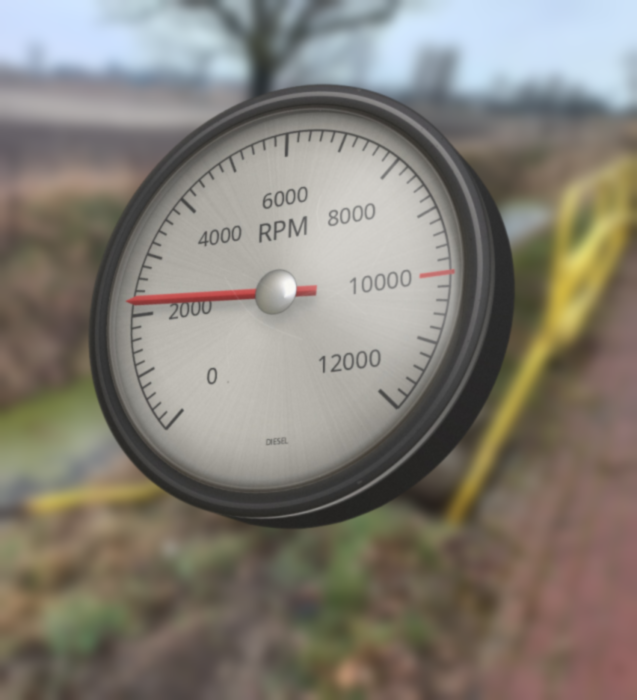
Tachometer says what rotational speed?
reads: 2200 rpm
